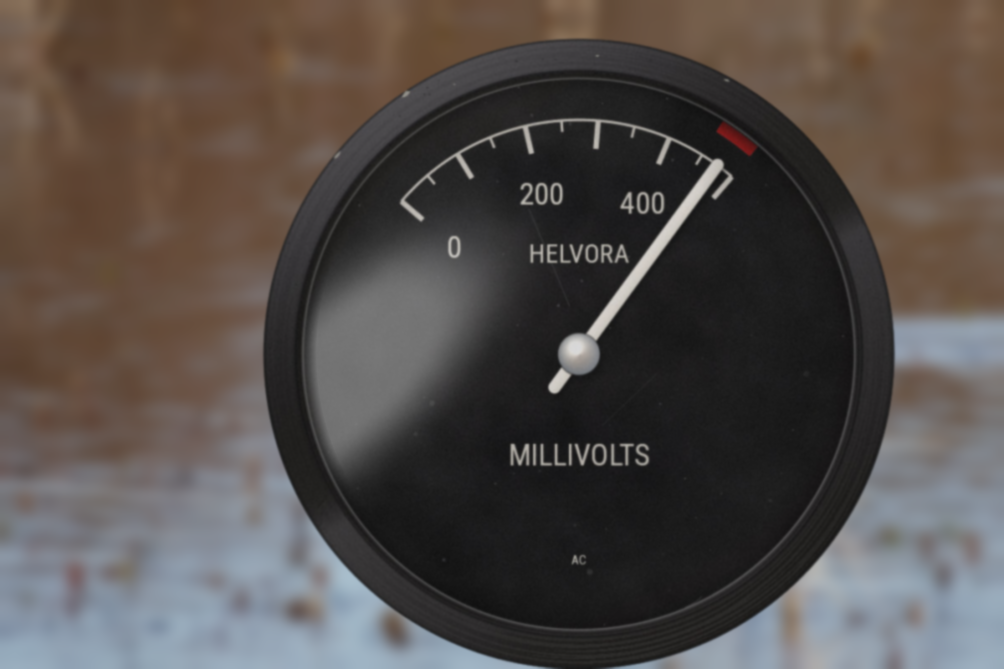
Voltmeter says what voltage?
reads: 475 mV
